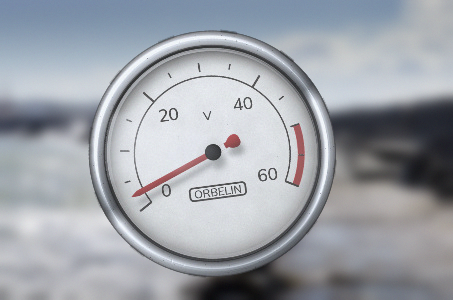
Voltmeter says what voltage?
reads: 2.5 V
